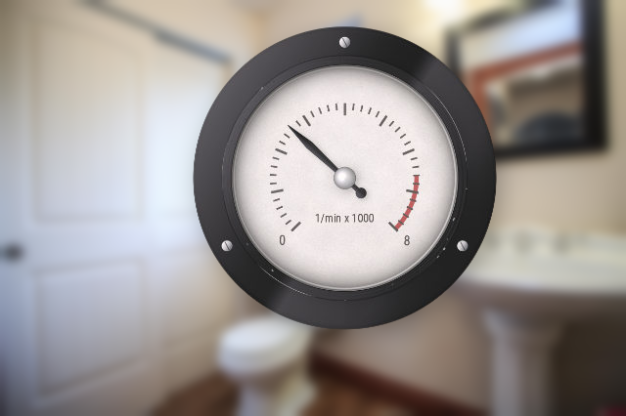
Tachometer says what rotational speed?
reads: 2600 rpm
